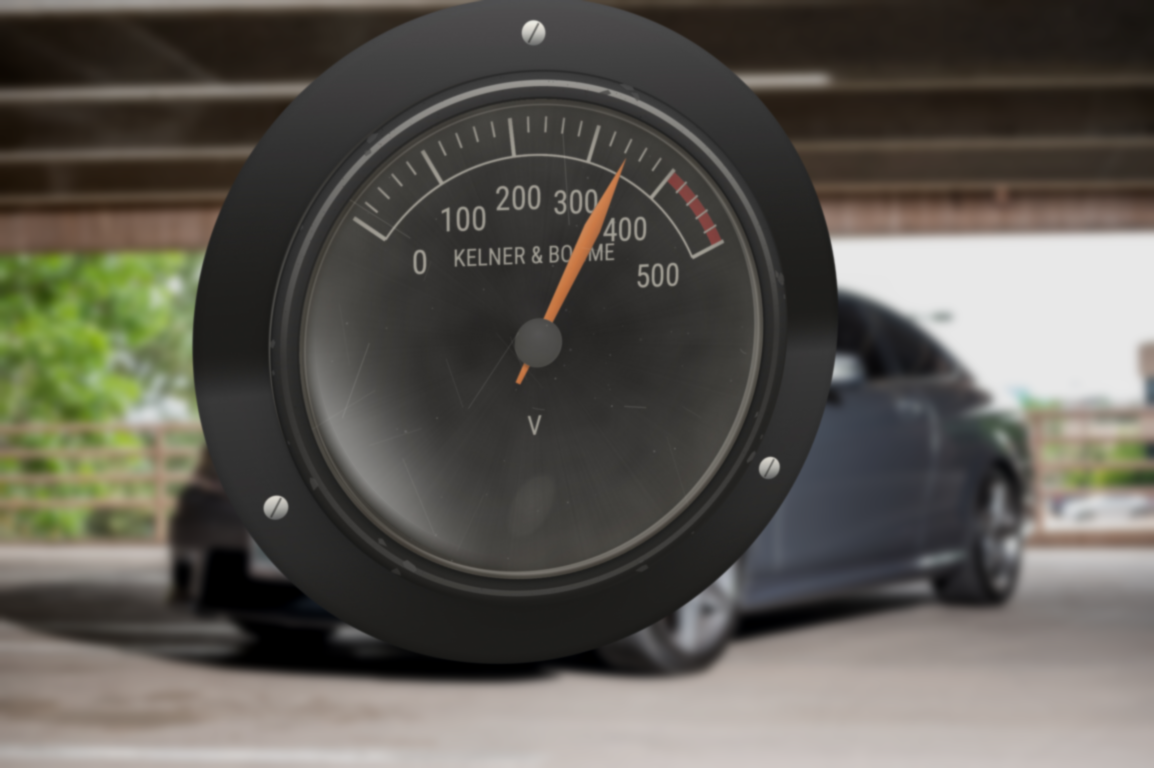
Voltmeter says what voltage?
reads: 340 V
